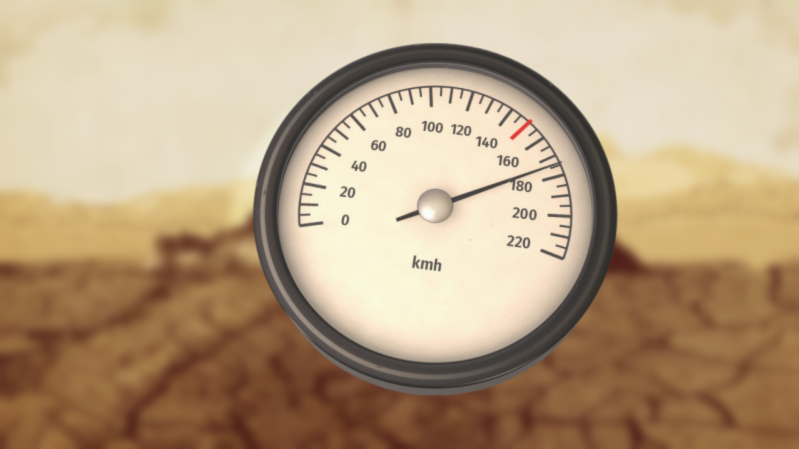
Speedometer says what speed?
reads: 175 km/h
